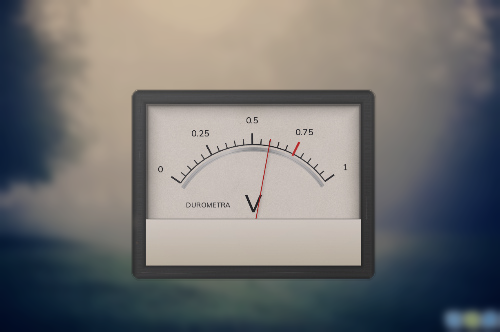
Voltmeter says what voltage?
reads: 0.6 V
